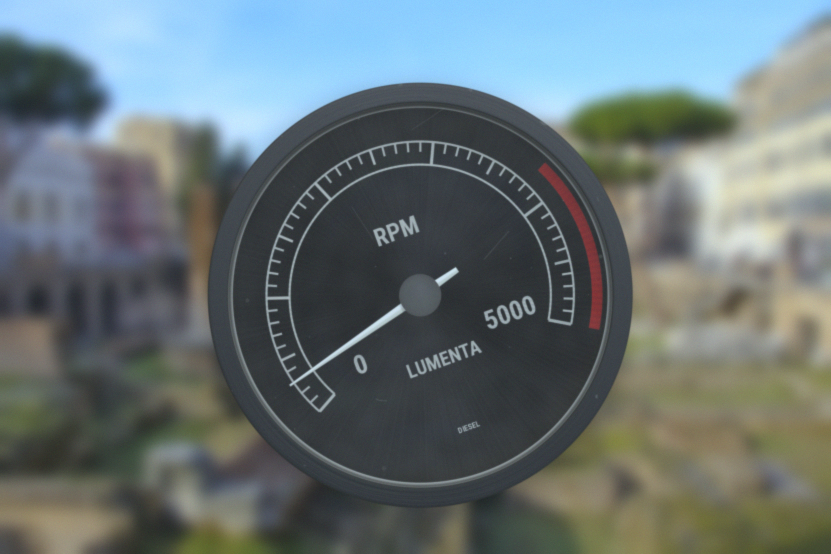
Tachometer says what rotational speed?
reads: 300 rpm
